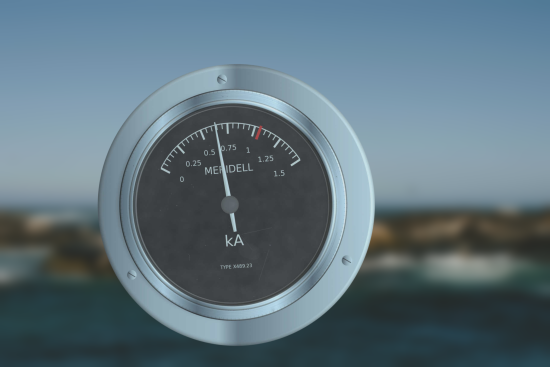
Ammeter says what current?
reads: 0.65 kA
